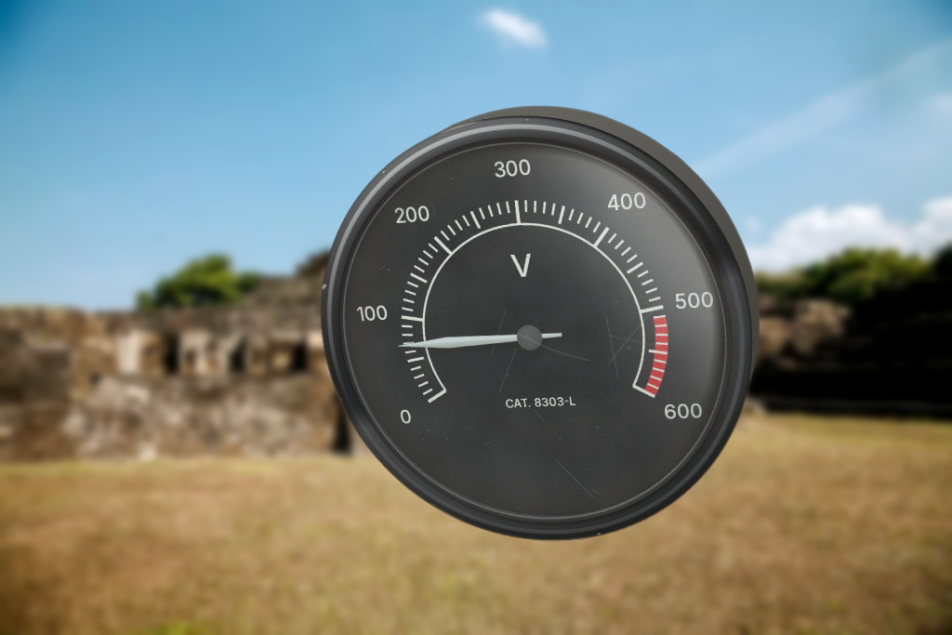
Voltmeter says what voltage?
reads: 70 V
